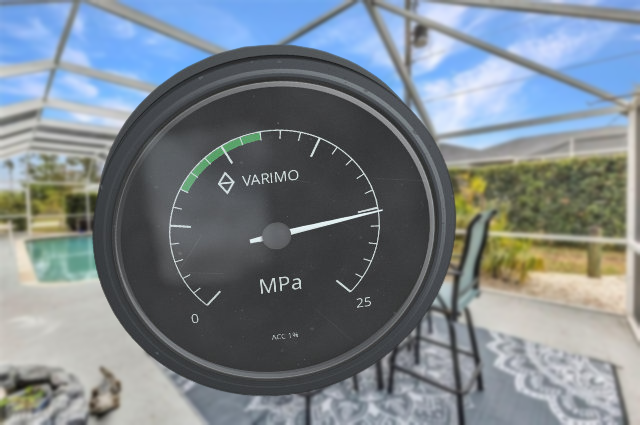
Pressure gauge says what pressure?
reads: 20 MPa
